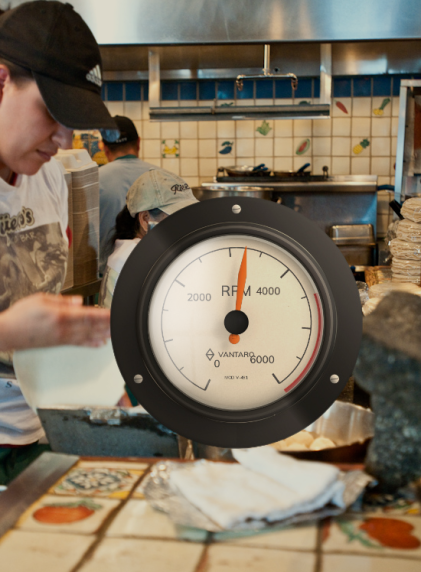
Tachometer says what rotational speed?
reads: 3250 rpm
